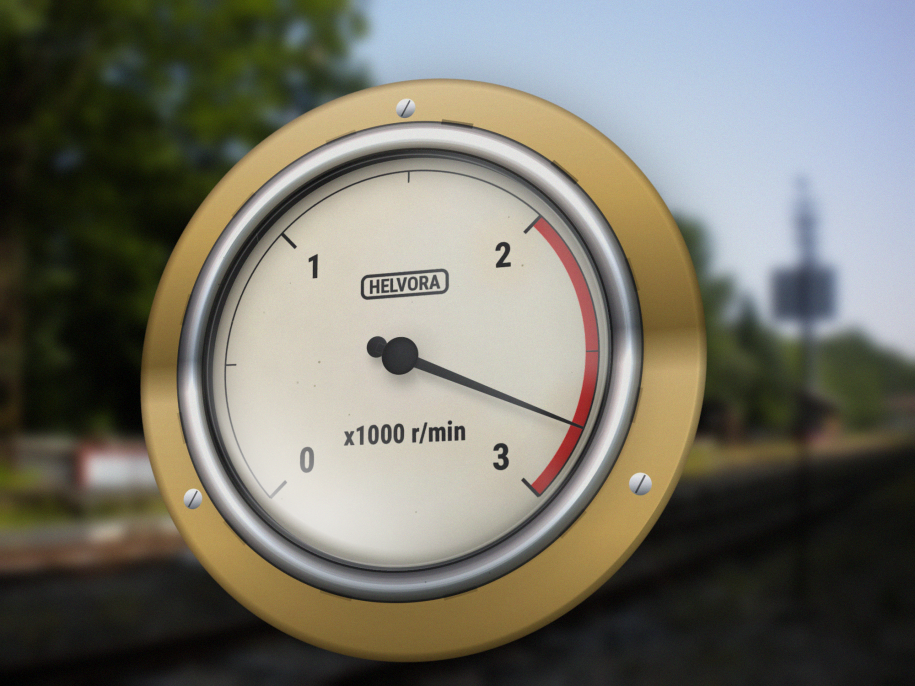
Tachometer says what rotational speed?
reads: 2750 rpm
